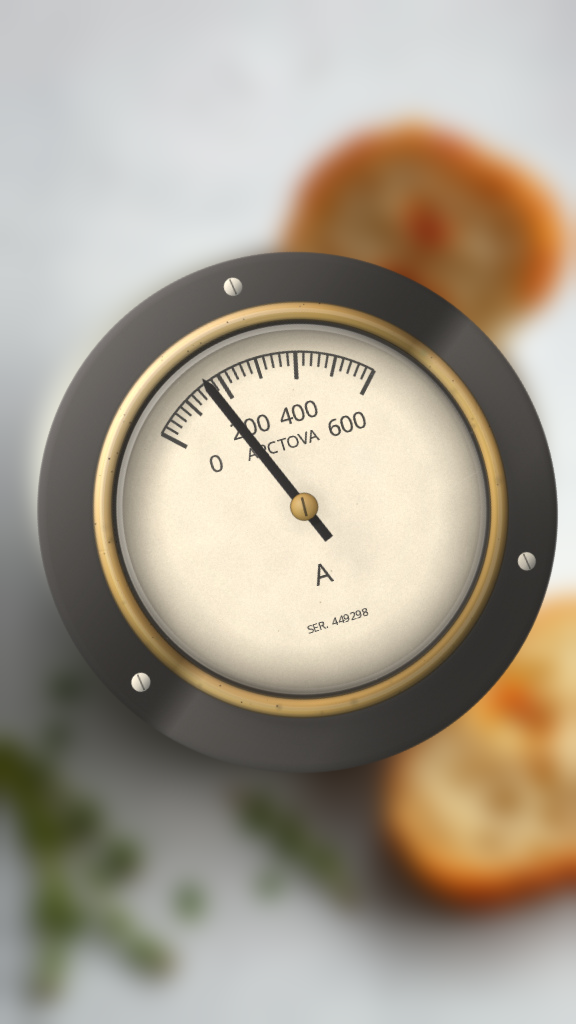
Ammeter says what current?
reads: 160 A
